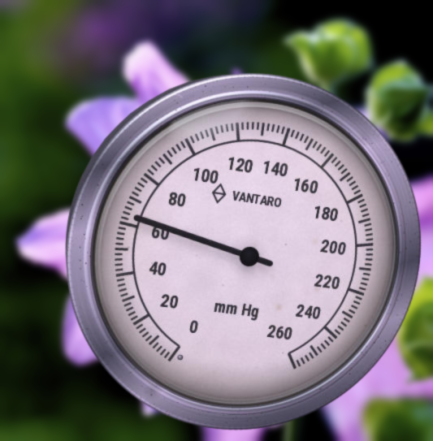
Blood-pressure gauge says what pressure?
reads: 64 mmHg
